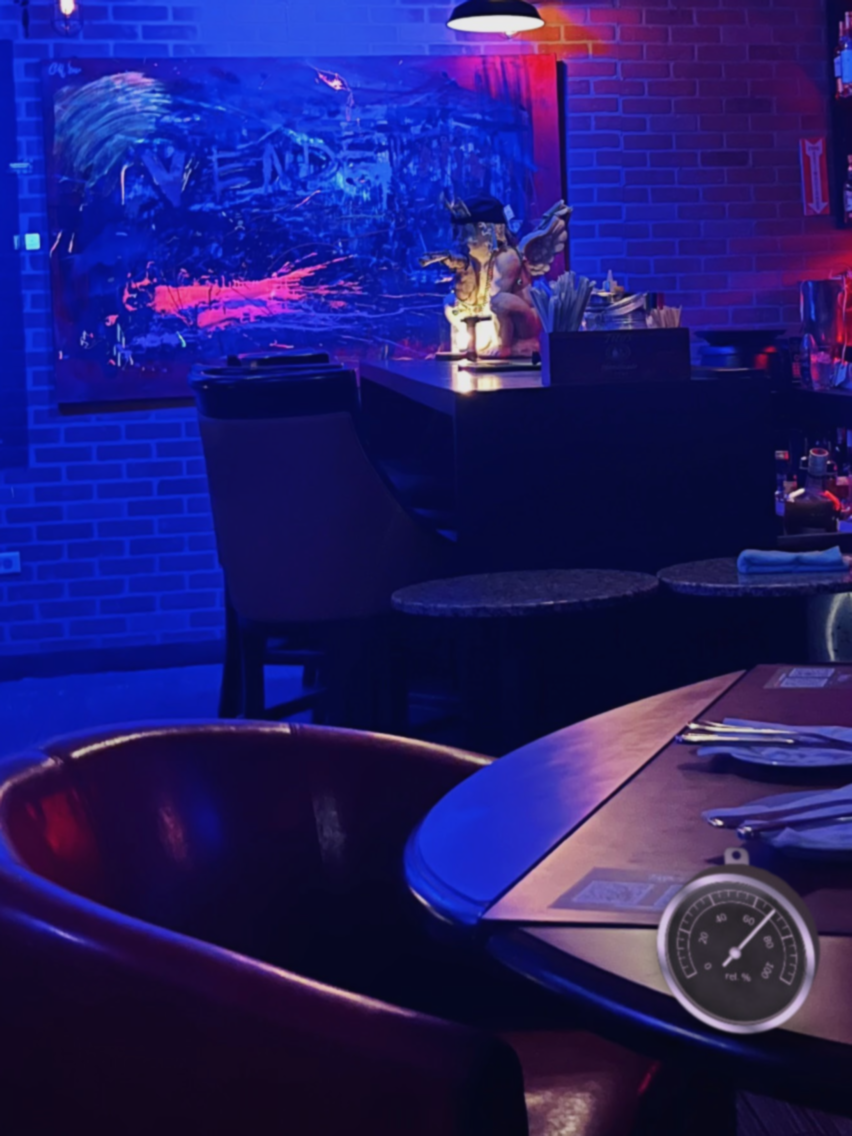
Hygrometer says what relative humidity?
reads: 68 %
